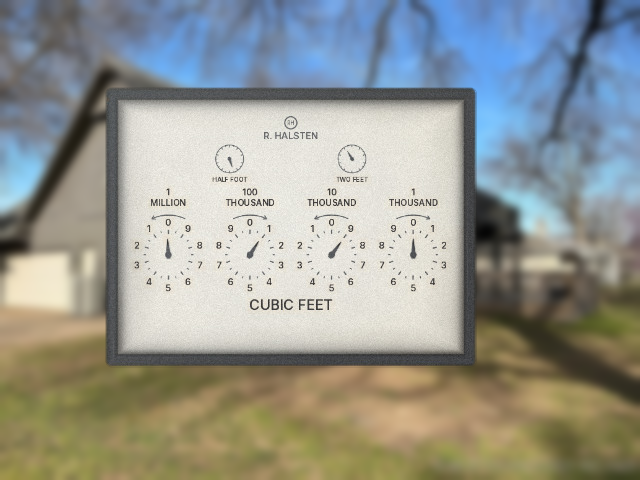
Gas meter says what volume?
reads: 9000 ft³
